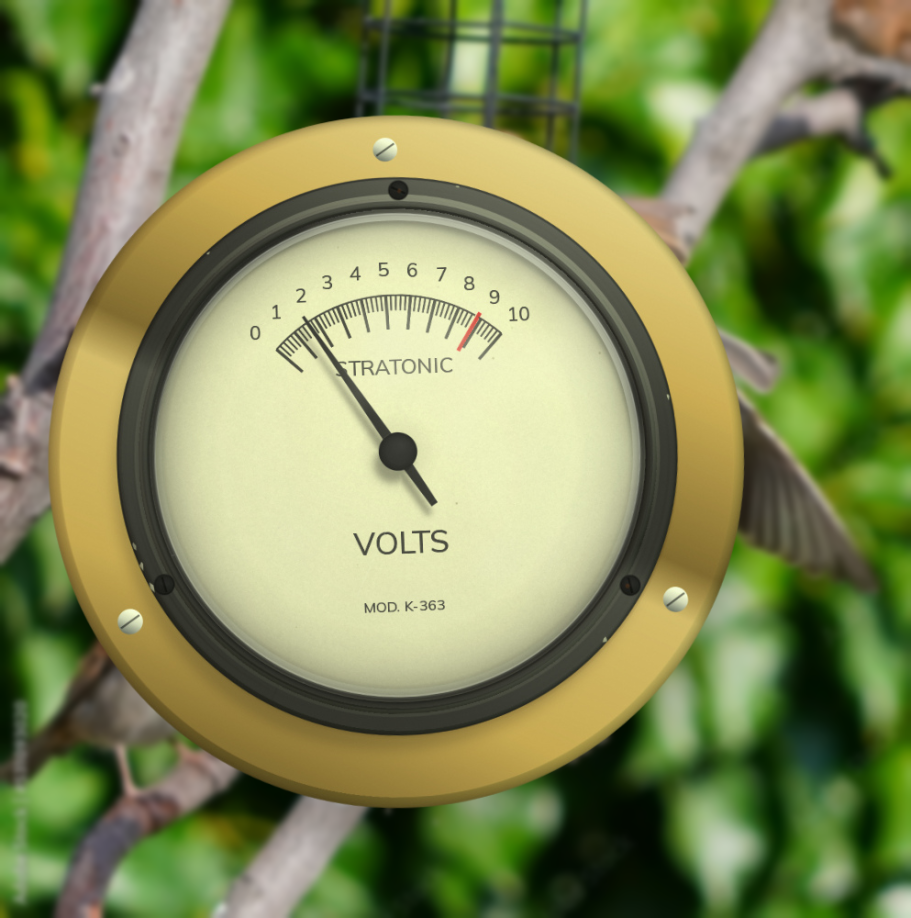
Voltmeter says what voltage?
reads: 1.6 V
